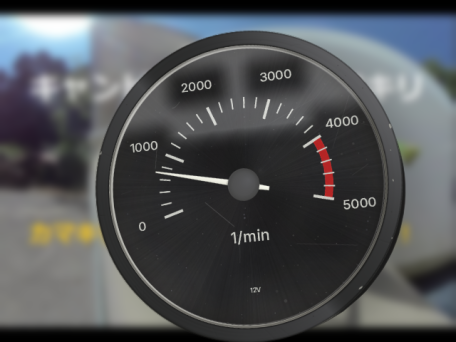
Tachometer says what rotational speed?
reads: 700 rpm
